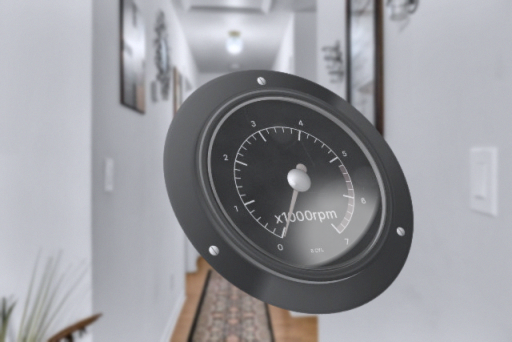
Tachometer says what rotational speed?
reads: 0 rpm
